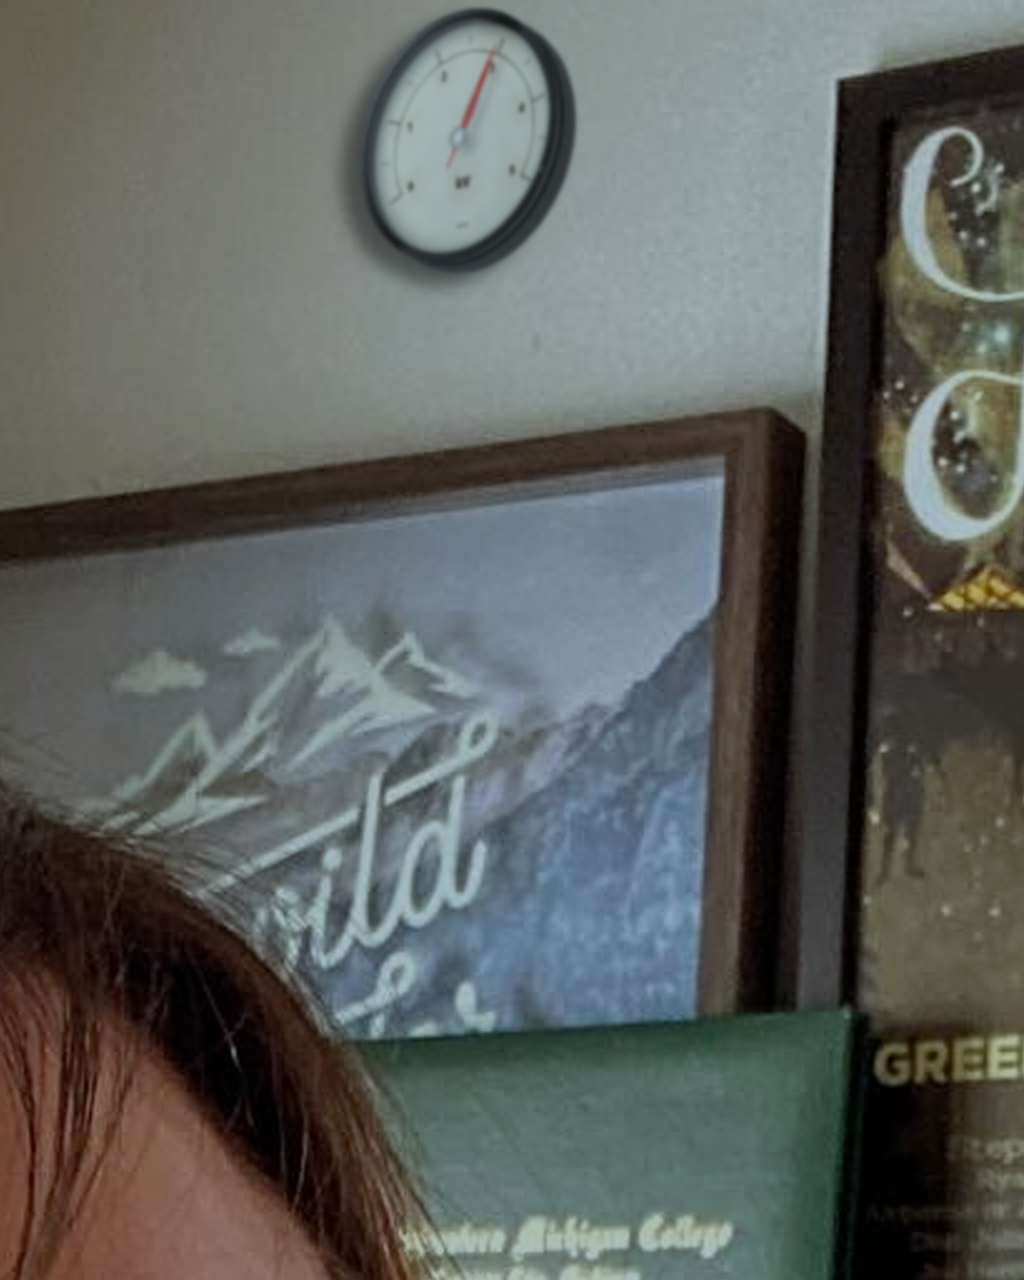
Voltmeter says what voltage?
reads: 3 kV
